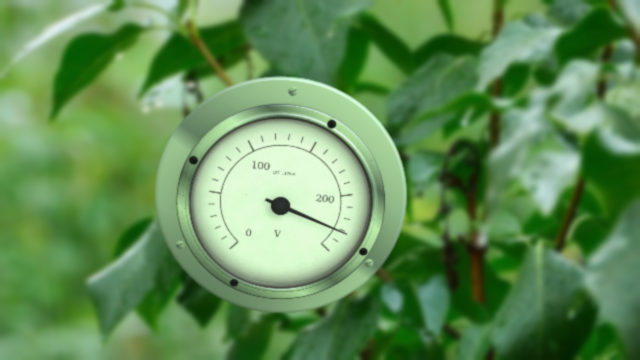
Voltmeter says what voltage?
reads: 230 V
